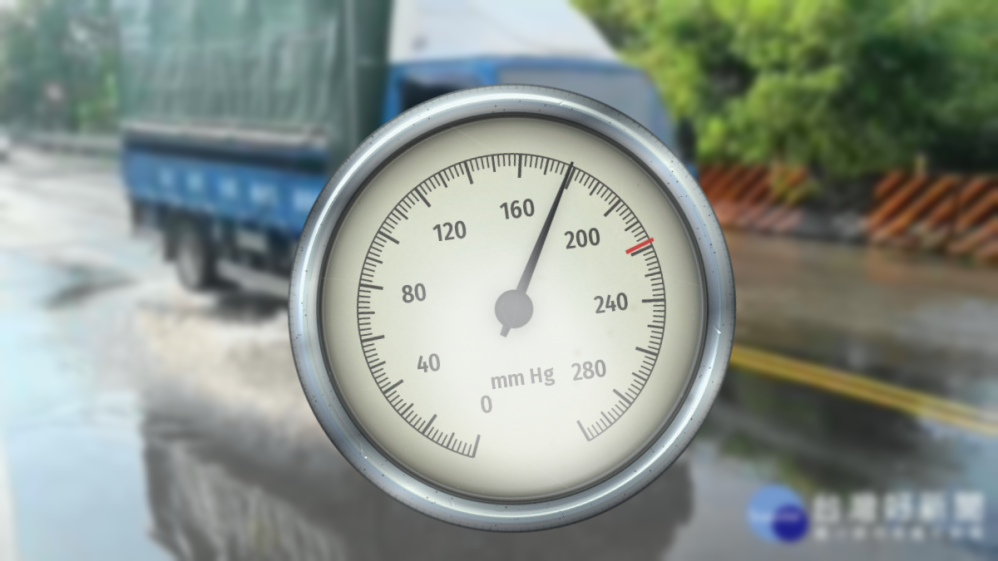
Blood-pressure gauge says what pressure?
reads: 178 mmHg
